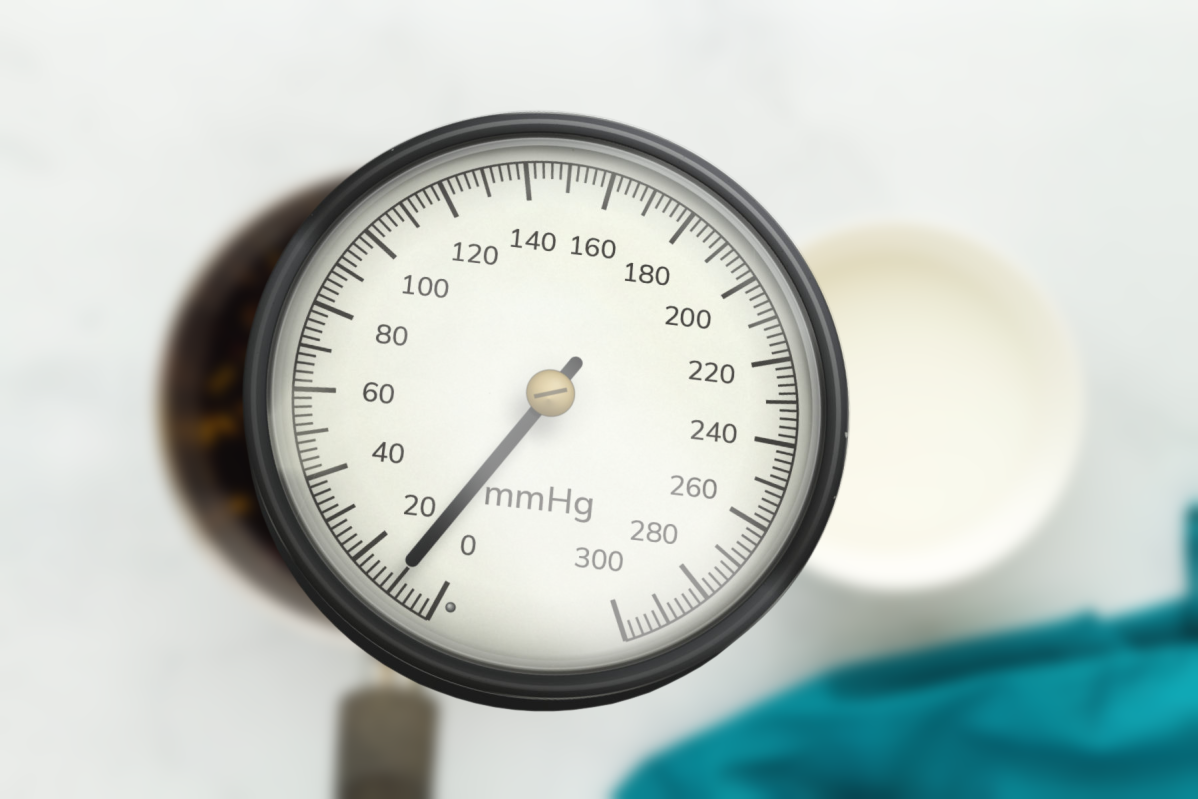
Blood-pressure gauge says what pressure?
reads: 10 mmHg
